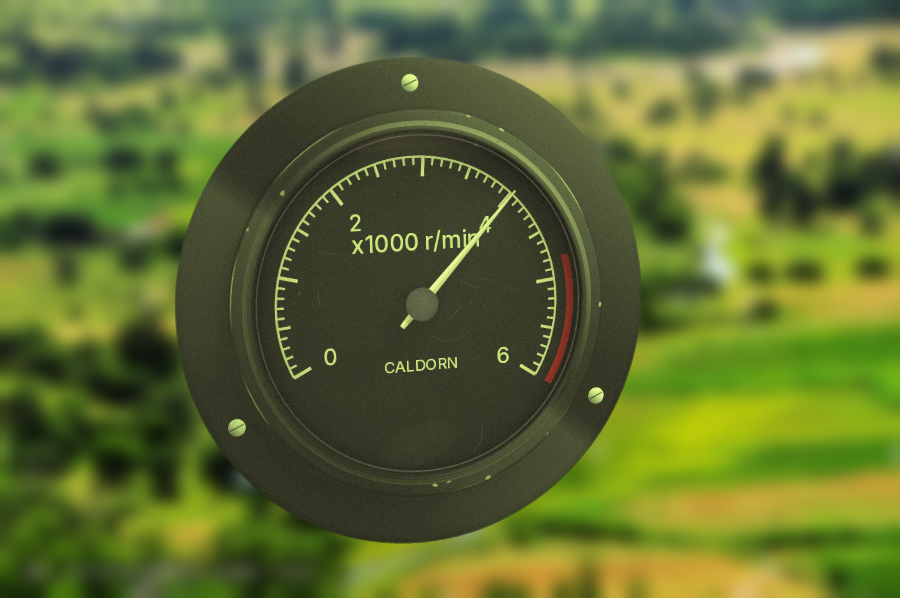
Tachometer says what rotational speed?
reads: 4000 rpm
